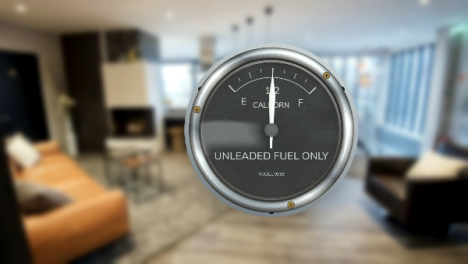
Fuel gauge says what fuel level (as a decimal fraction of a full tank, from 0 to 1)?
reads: 0.5
